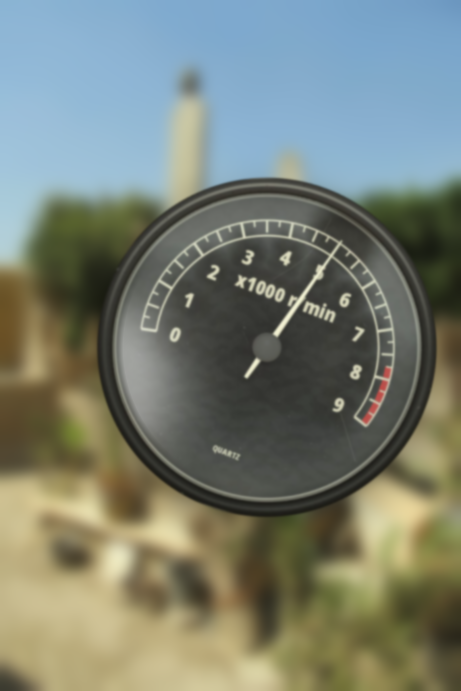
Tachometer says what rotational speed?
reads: 5000 rpm
